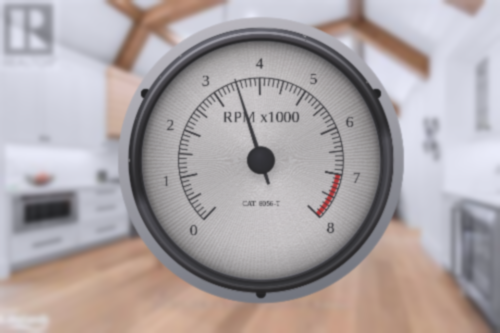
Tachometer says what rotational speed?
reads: 3500 rpm
